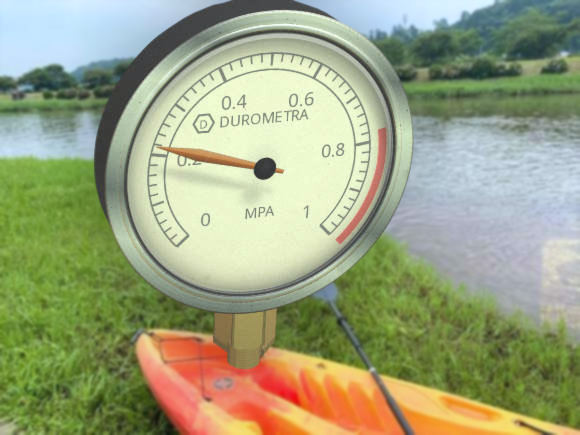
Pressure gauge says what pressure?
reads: 0.22 MPa
